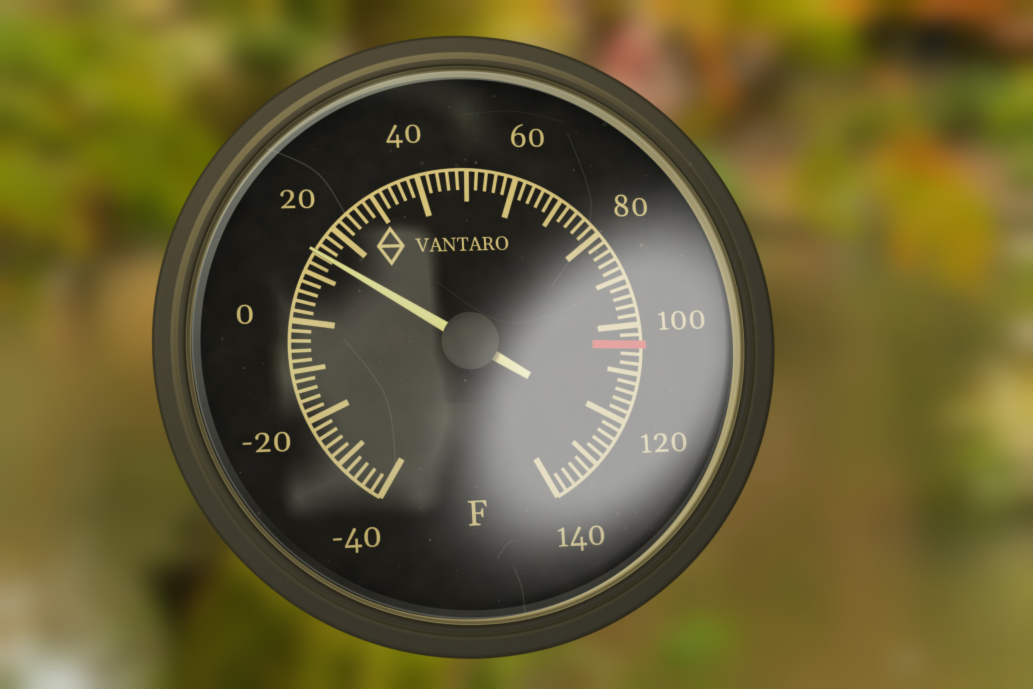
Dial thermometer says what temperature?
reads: 14 °F
